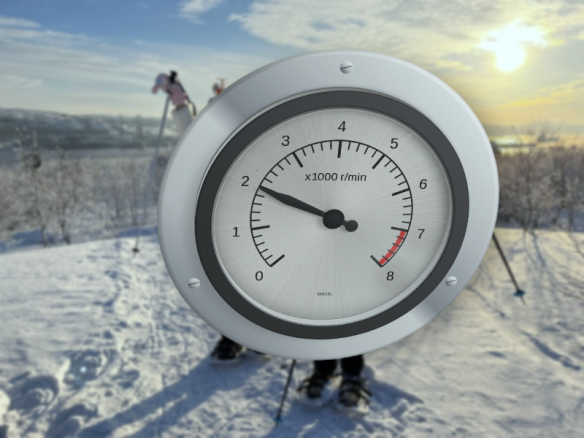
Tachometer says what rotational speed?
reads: 2000 rpm
